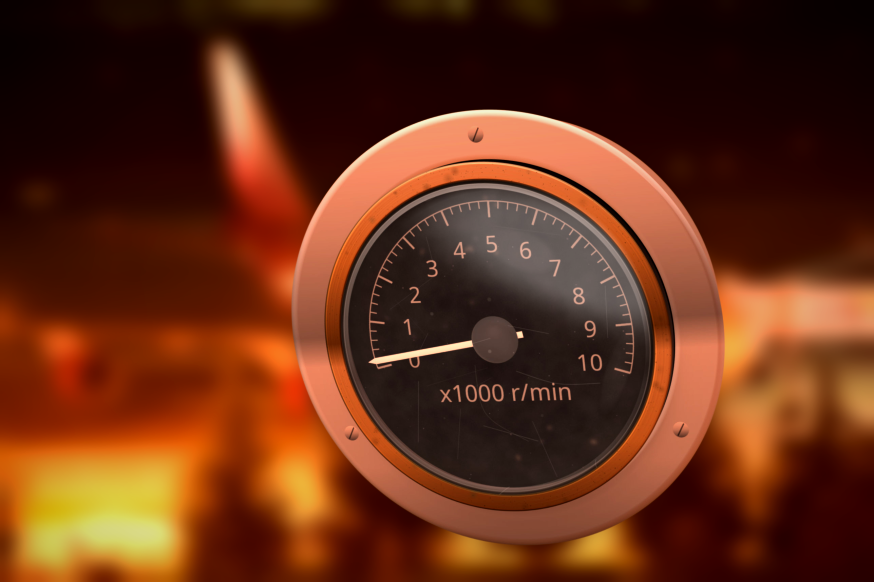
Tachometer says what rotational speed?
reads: 200 rpm
